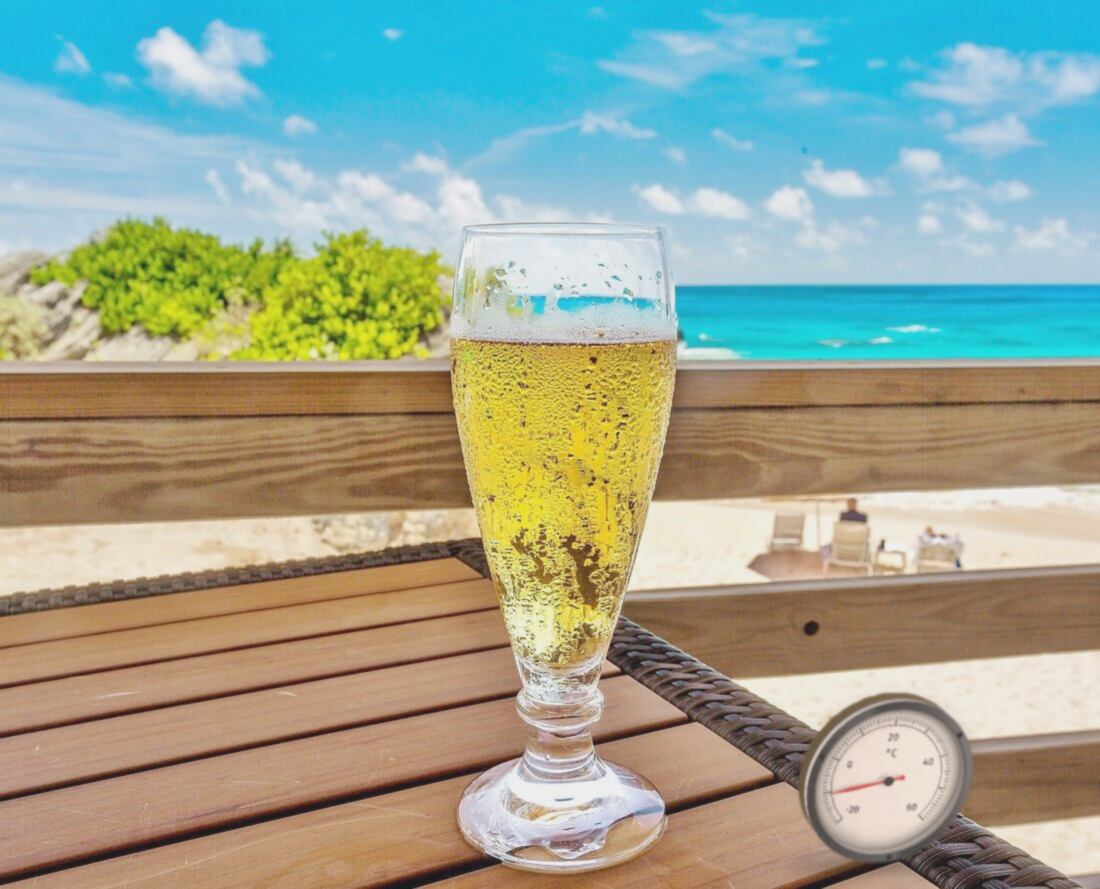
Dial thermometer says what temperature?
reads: -10 °C
